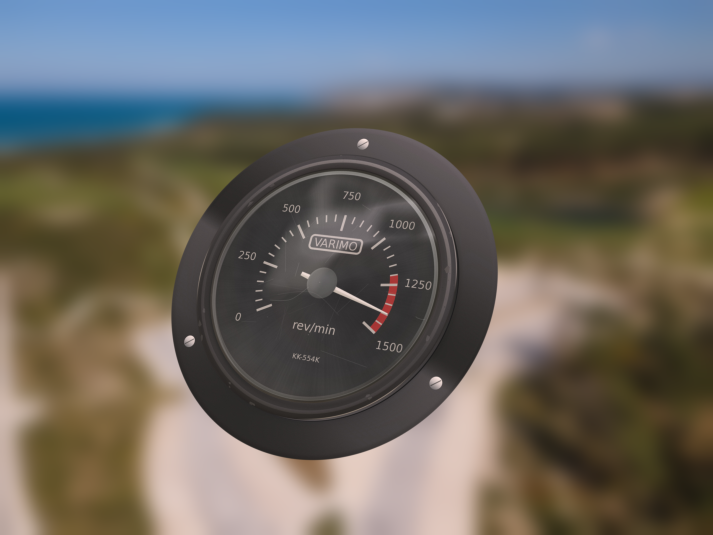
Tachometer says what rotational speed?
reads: 1400 rpm
